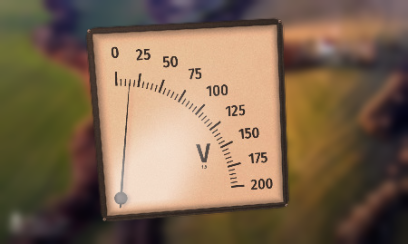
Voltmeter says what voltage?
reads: 15 V
